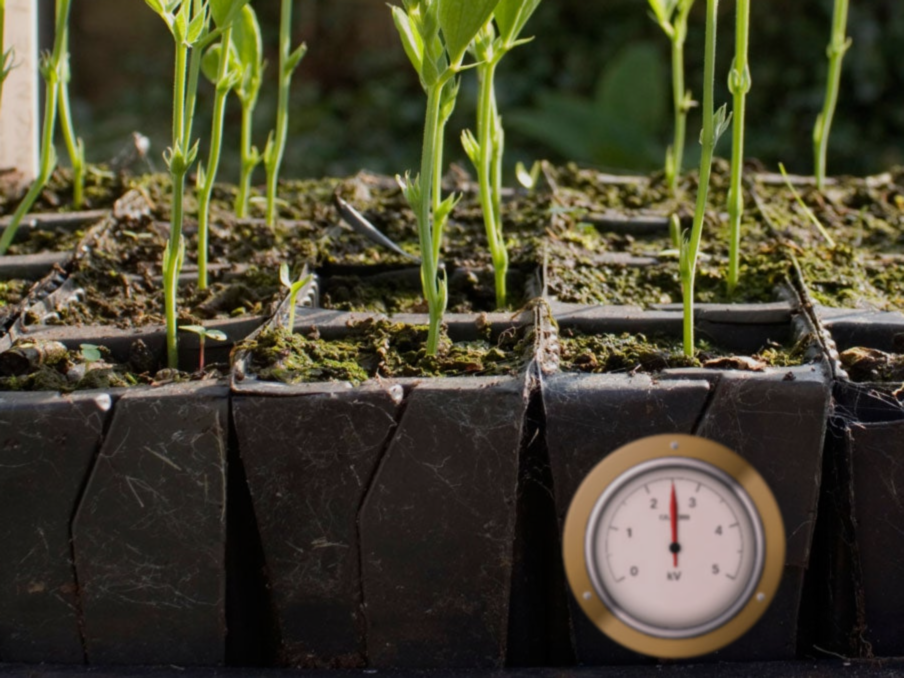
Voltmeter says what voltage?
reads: 2.5 kV
